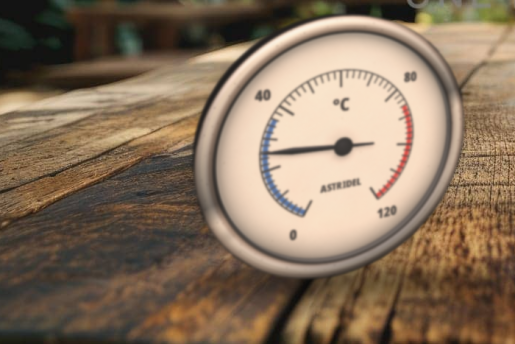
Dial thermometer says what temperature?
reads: 26 °C
